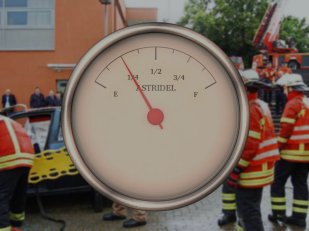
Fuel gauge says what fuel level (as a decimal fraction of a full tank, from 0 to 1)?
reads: 0.25
